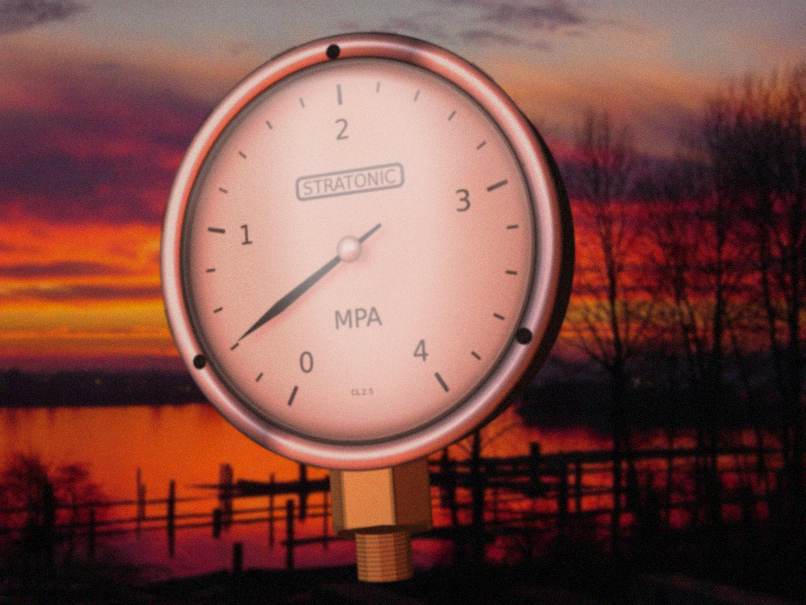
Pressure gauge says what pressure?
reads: 0.4 MPa
